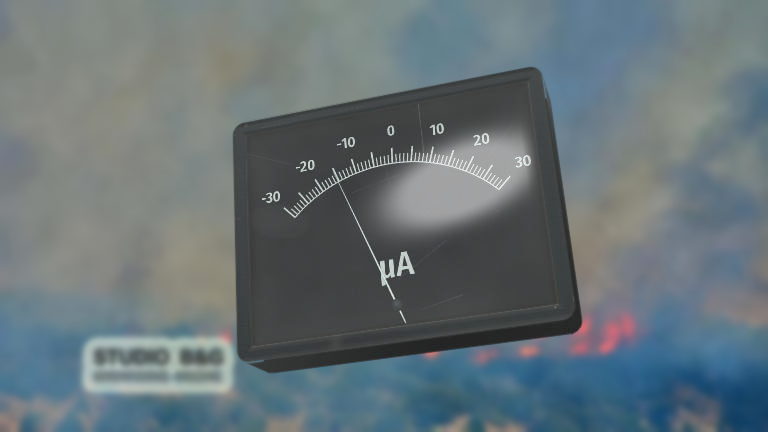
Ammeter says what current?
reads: -15 µA
